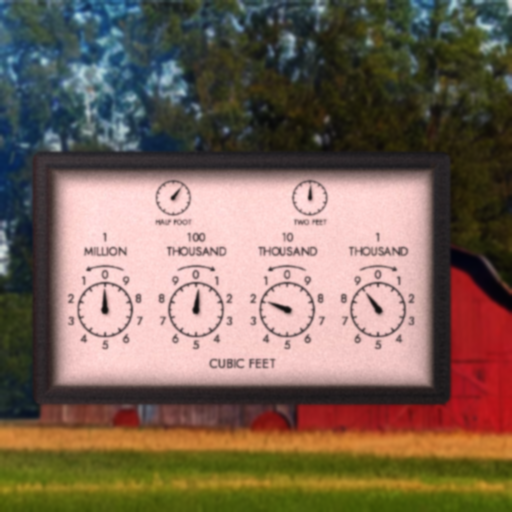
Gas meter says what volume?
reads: 1900 ft³
